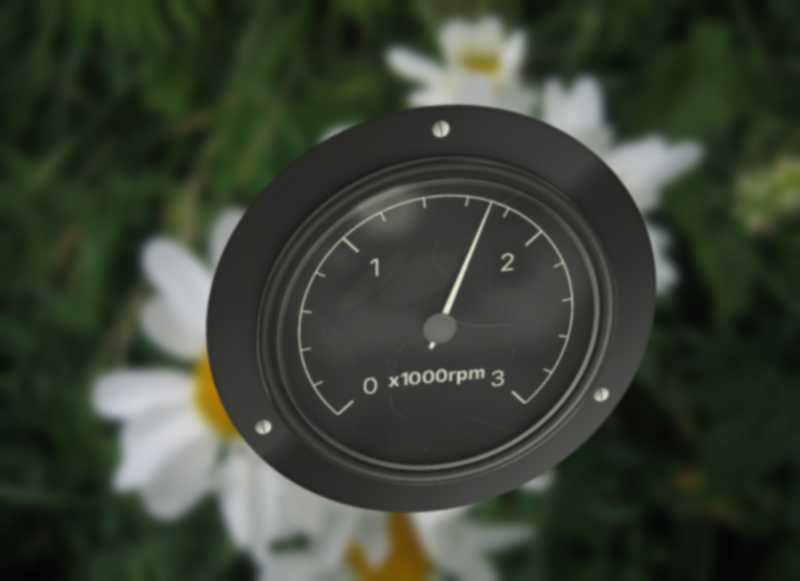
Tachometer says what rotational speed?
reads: 1700 rpm
